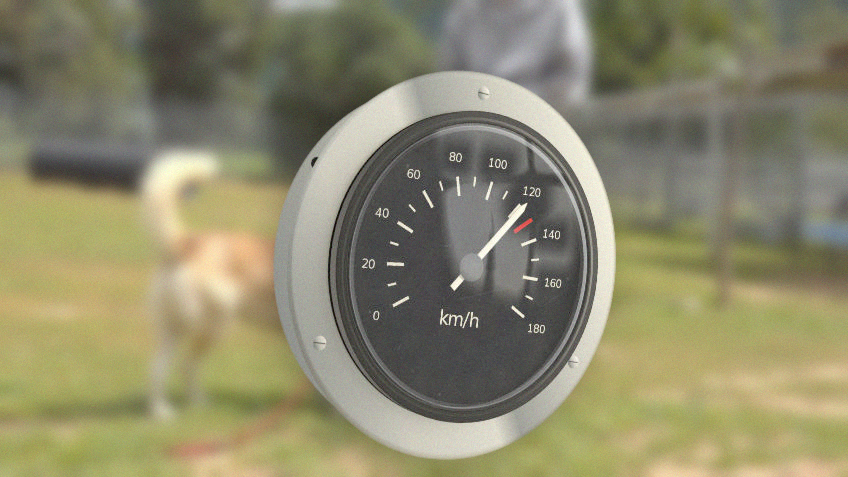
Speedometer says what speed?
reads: 120 km/h
